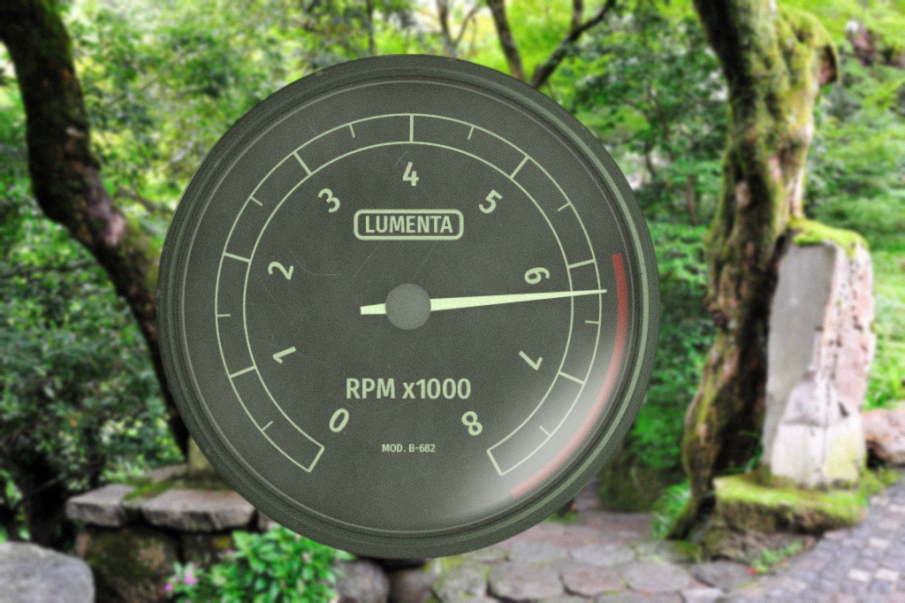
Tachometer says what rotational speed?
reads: 6250 rpm
